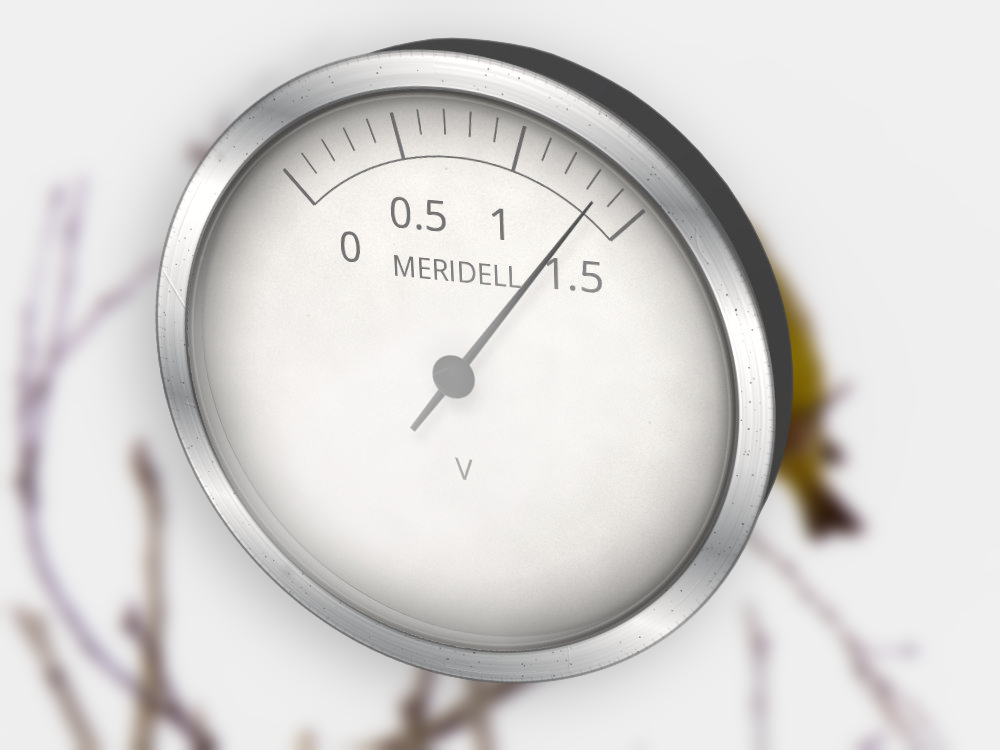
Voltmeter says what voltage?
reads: 1.35 V
